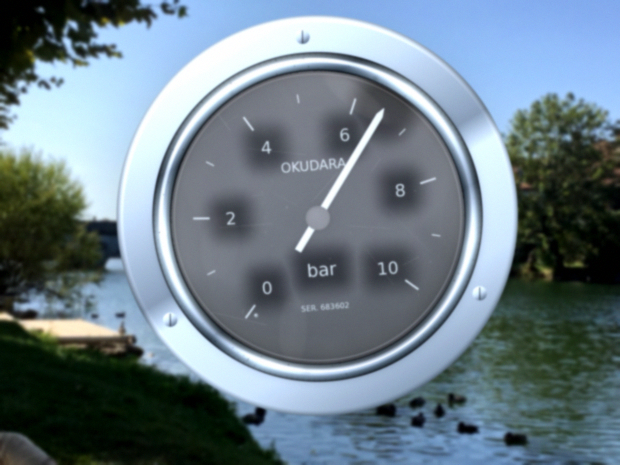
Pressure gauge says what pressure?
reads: 6.5 bar
